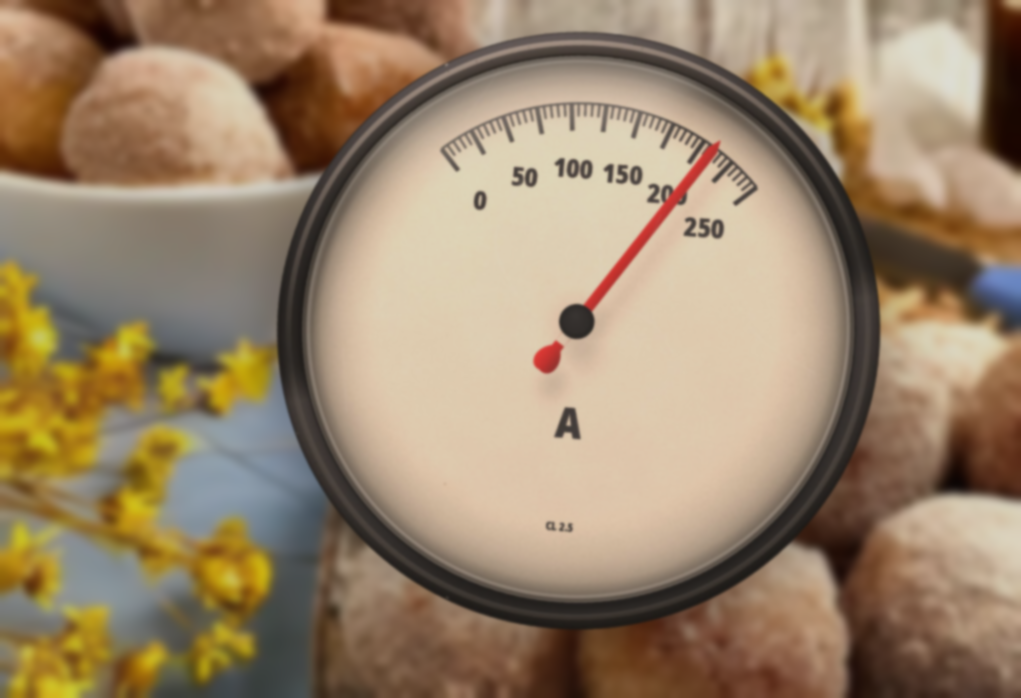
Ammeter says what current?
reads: 210 A
